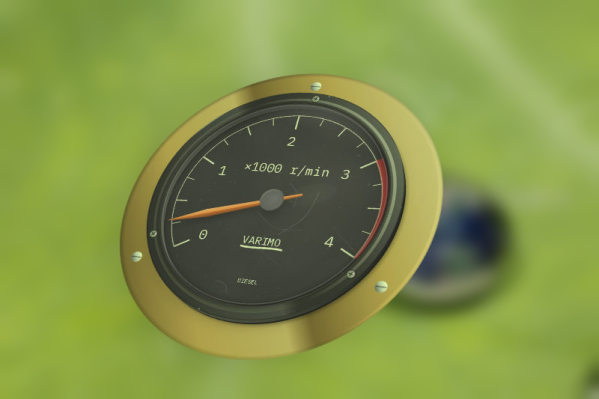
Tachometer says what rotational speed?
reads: 250 rpm
